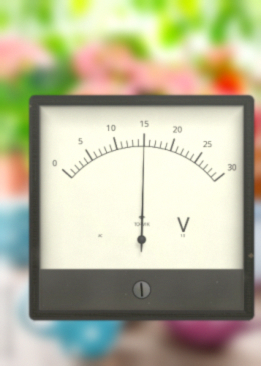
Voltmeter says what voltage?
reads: 15 V
